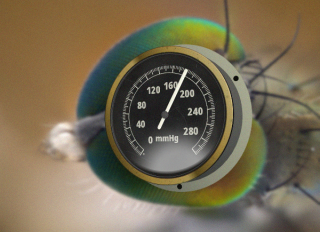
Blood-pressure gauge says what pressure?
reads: 180 mmHg
